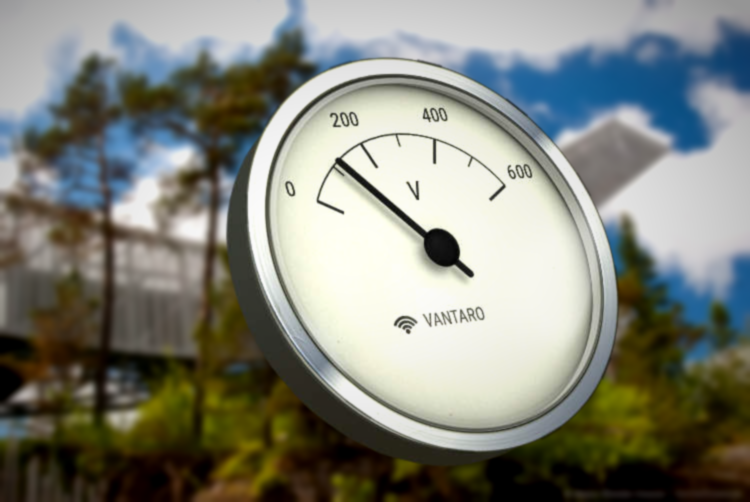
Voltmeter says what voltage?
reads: 100 V
